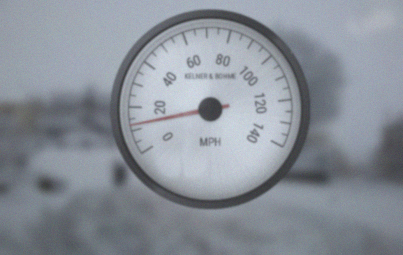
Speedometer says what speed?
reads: 12.5 mph
